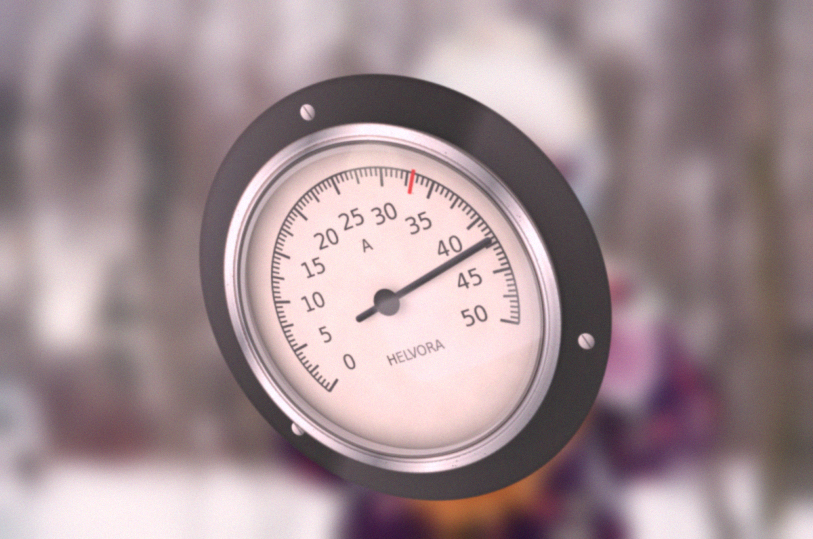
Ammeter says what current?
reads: 42 A
